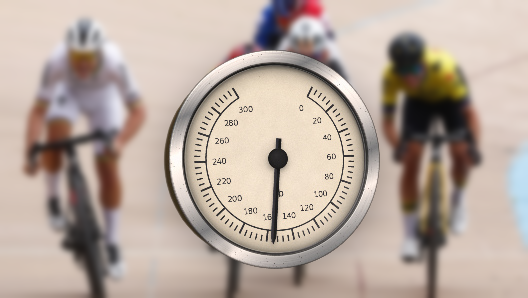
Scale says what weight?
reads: 156 lb
